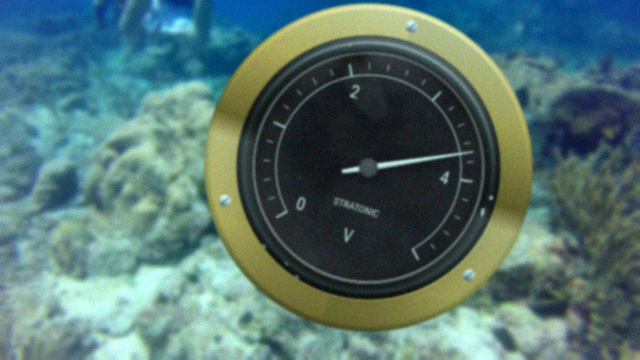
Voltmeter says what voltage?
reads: 3.7 V
